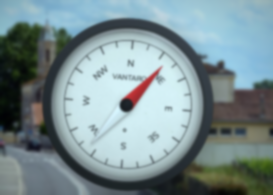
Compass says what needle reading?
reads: 37.5 °
